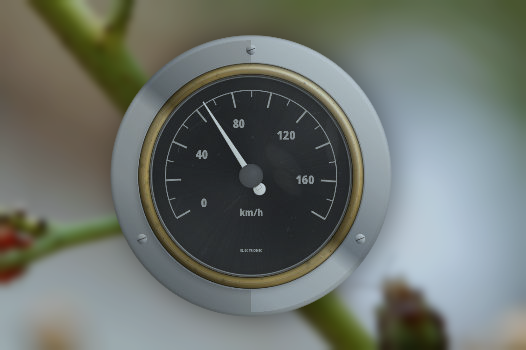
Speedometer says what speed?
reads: 65 km/h
